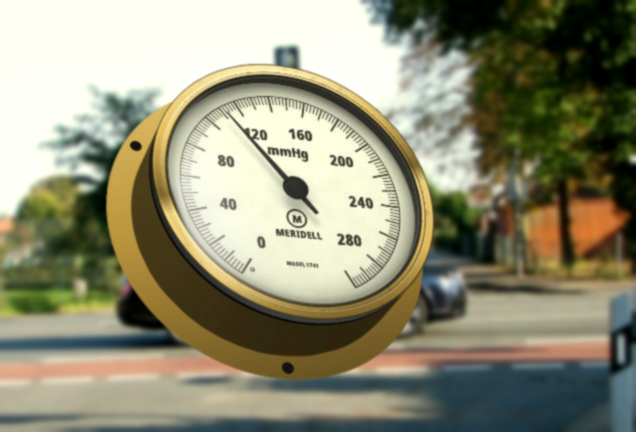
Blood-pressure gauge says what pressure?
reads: 110 mmHg
